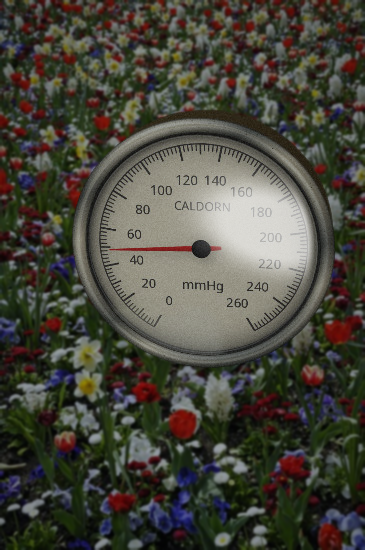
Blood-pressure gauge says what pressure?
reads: 50 mmHg
